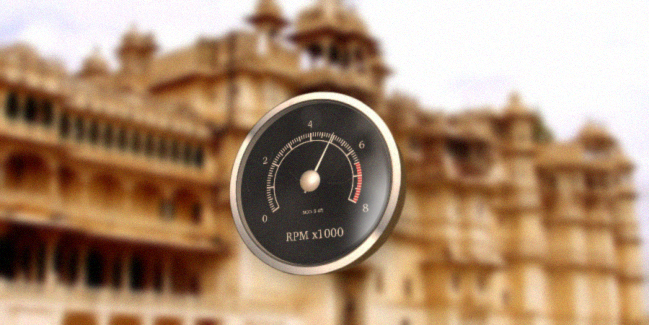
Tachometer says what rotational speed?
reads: 5000 rpm
